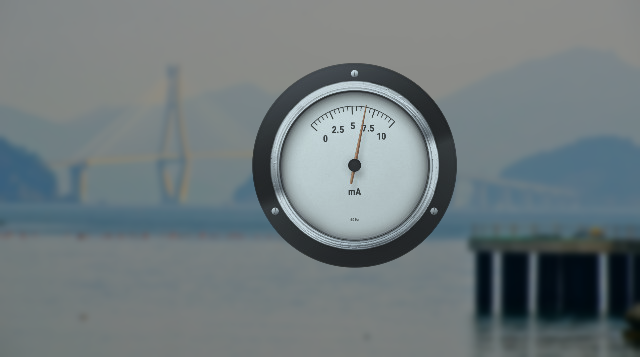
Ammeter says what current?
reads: 6.5 mA
